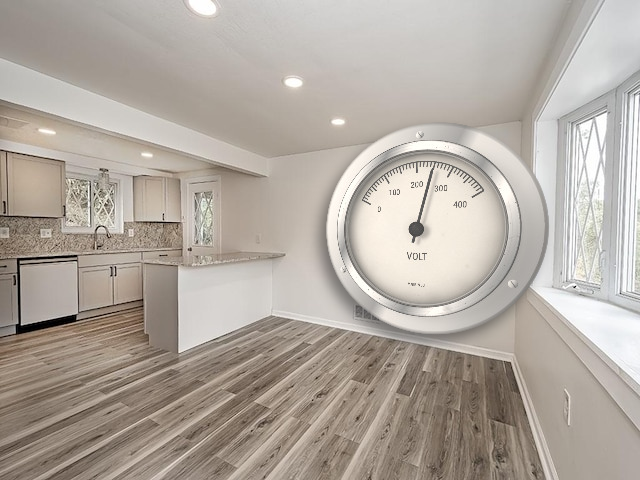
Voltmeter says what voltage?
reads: 250 V
